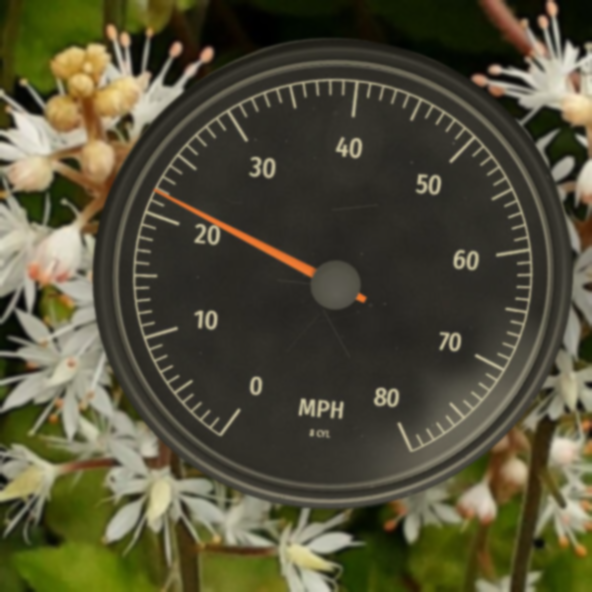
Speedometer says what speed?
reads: 22 mph
